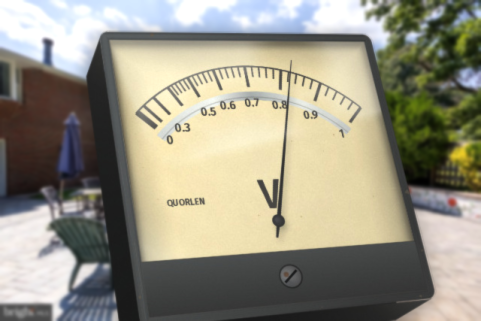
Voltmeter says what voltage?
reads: 0.82 V
